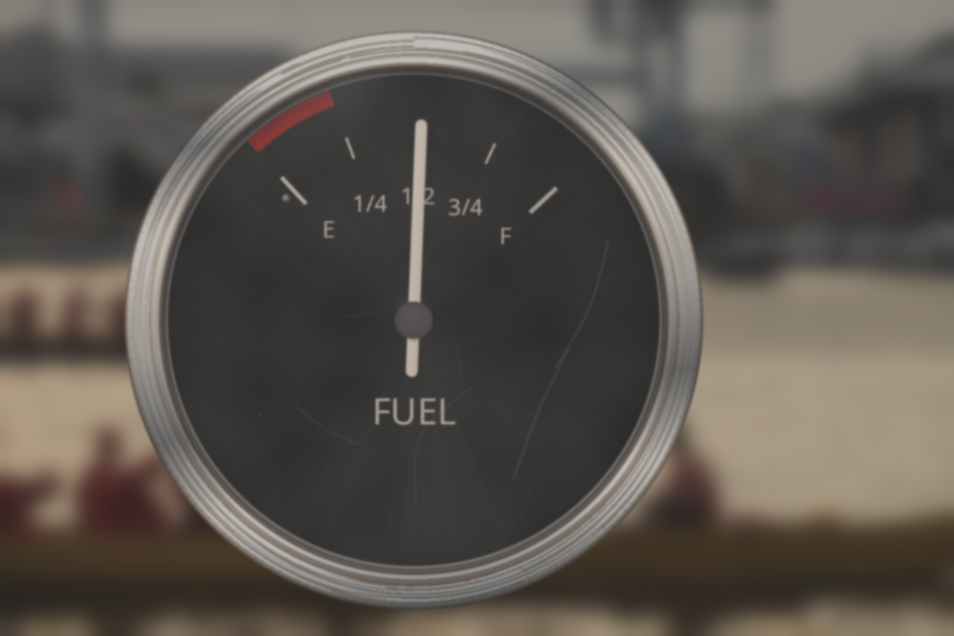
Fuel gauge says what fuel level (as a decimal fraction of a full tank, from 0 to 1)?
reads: 0.5
